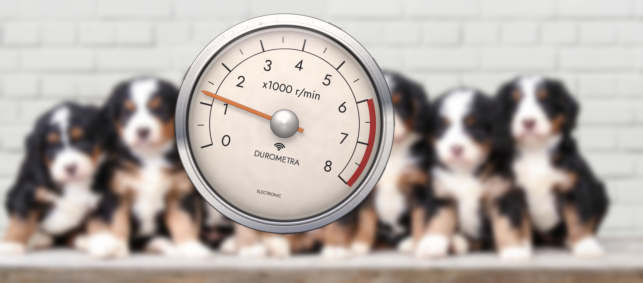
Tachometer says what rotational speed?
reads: 1250 rpm
